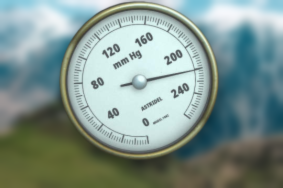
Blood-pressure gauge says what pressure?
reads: 220 mmHg
